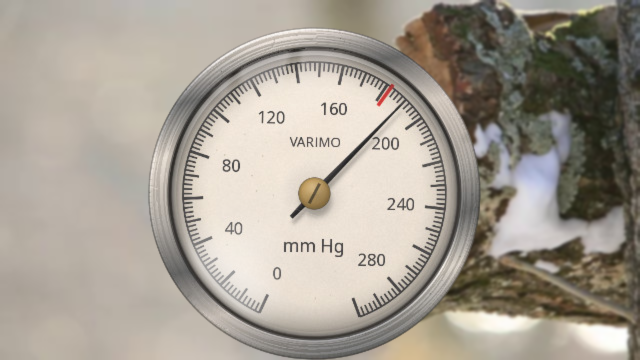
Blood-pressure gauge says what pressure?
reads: 190 mmHg
